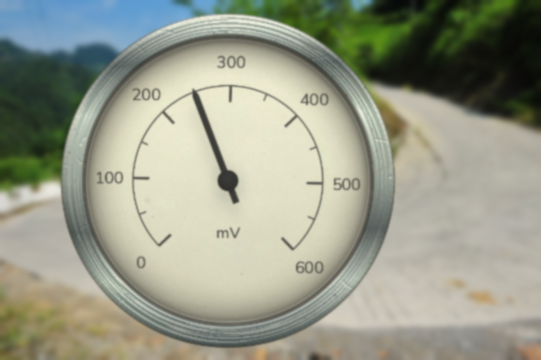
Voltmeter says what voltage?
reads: 250 mV
